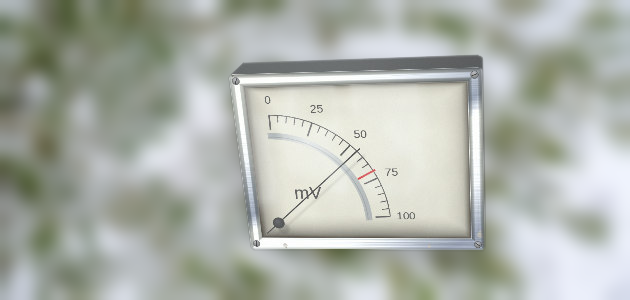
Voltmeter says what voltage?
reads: 55 mV
